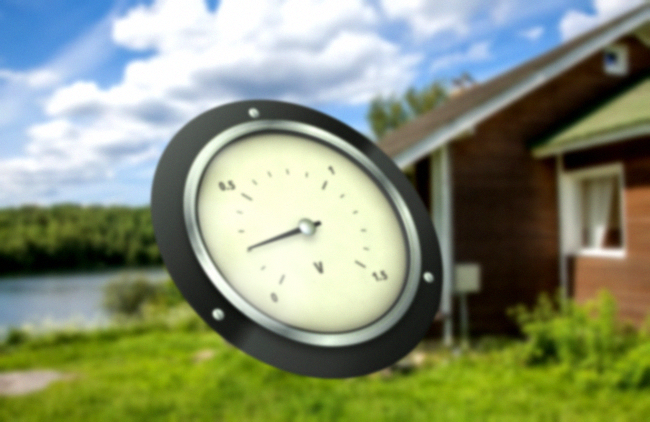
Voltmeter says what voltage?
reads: 0.2 V
